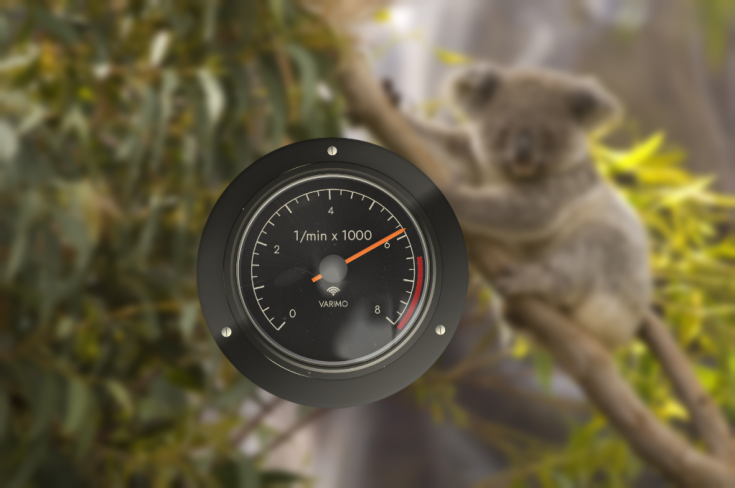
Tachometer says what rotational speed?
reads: 5875 rpm
